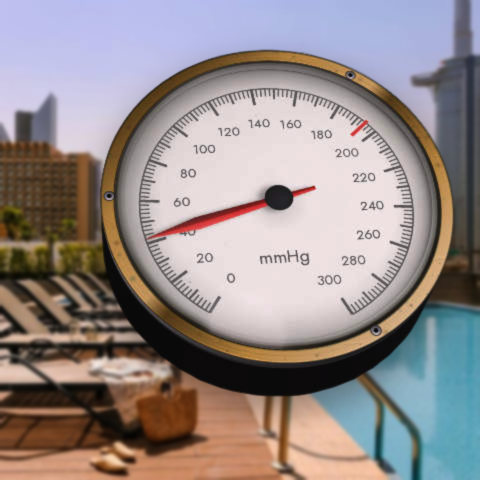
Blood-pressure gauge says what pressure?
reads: 40 mmHg
